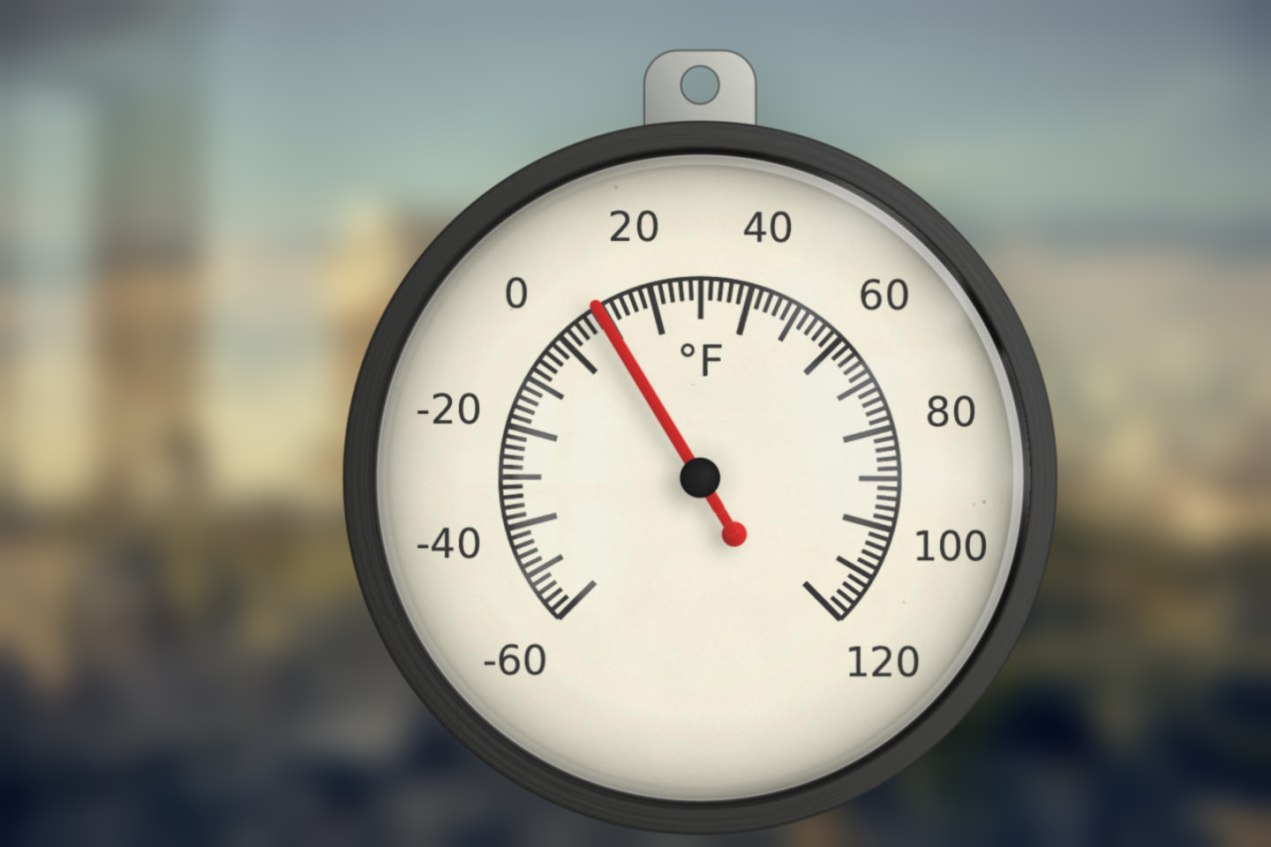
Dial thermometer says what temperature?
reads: 9 °F
